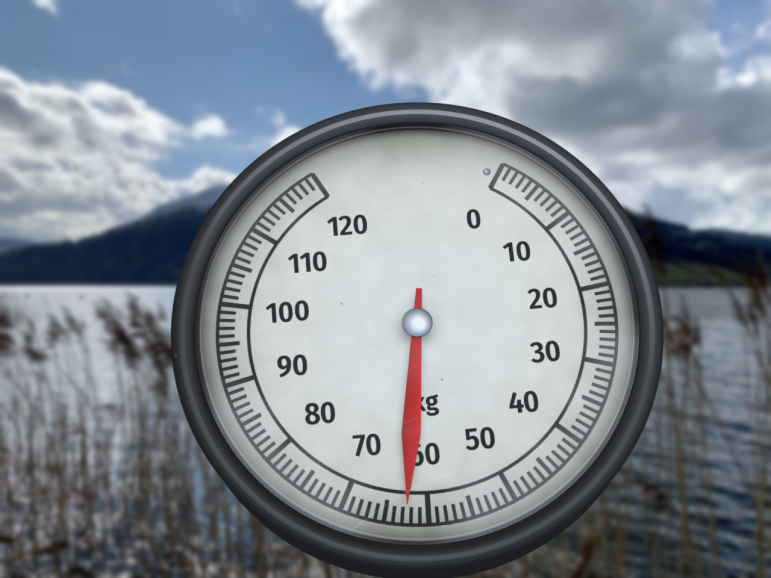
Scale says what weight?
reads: 62.5 kg
